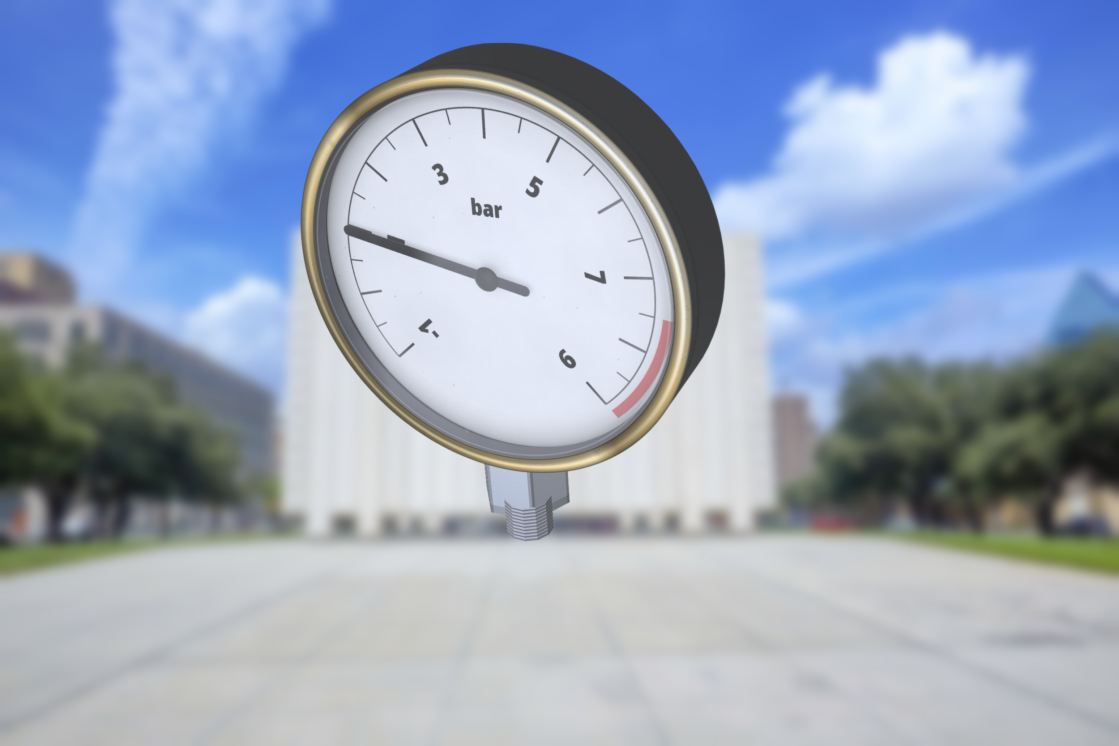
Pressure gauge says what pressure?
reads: 1 bar
